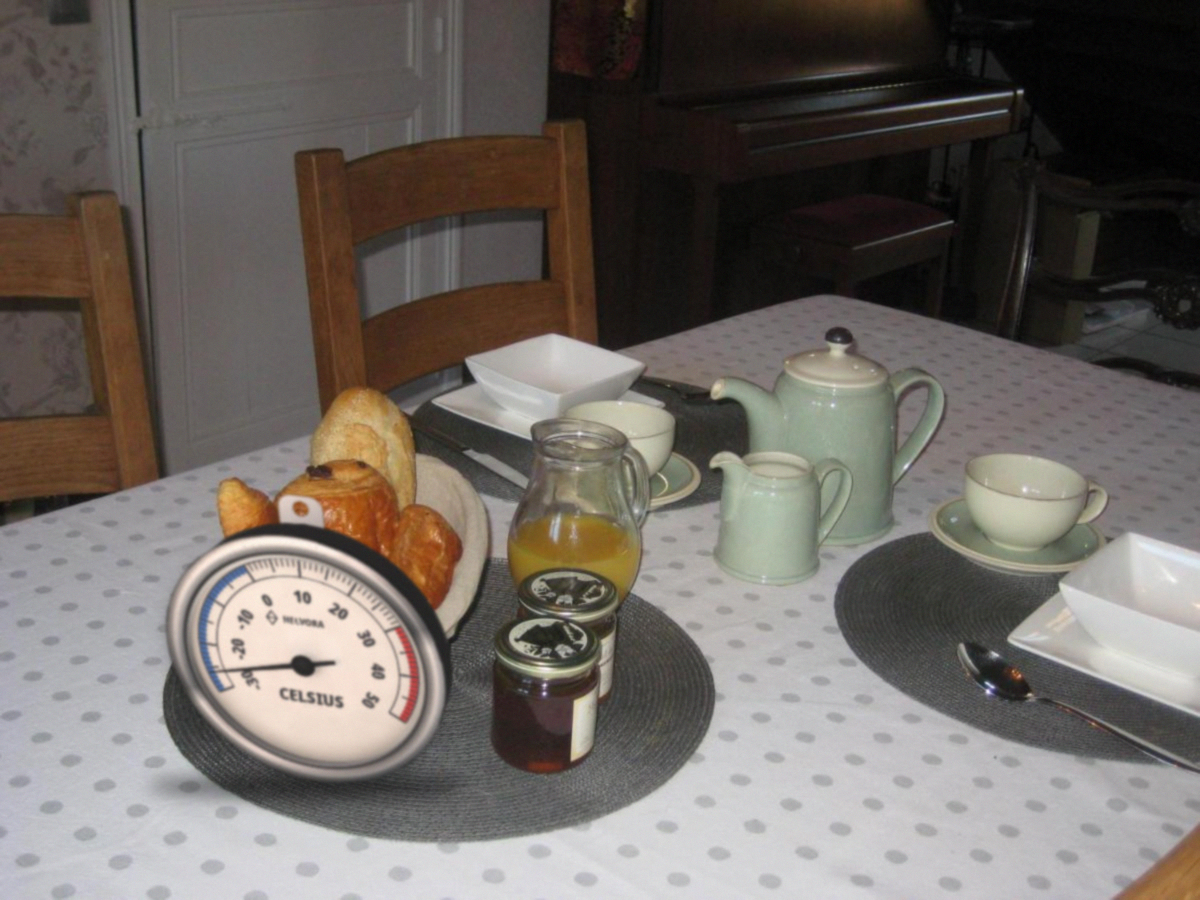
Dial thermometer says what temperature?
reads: -25 °C
